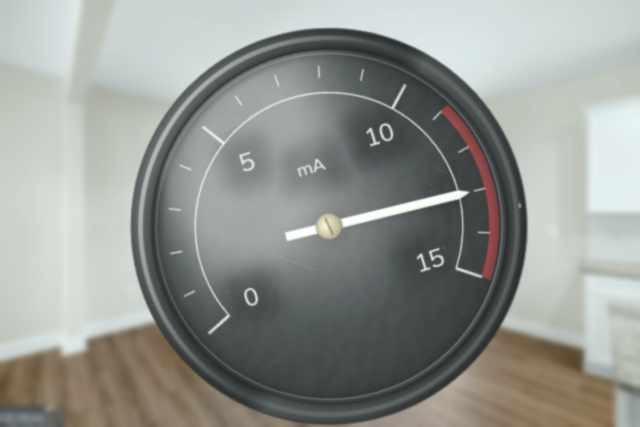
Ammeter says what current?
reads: 13 mA
